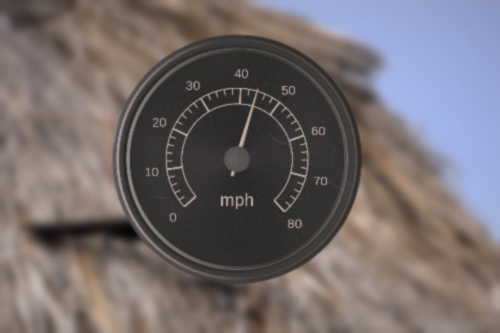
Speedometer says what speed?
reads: 44 mph
